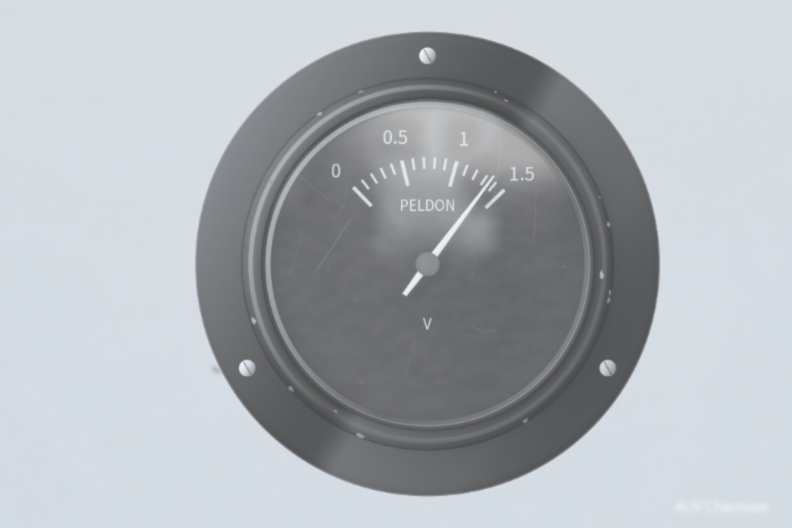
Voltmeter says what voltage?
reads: 1.35 V
